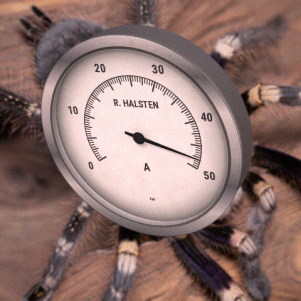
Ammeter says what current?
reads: 47.5 A
